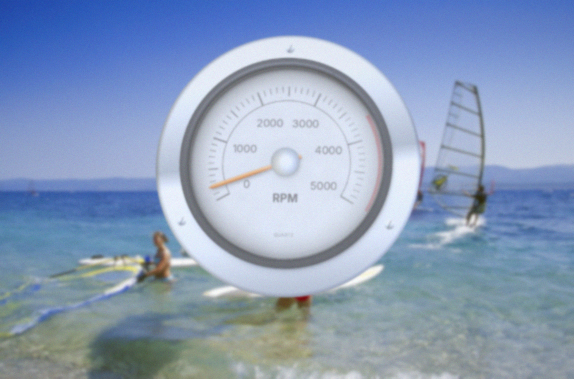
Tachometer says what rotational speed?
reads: 200 rpm
